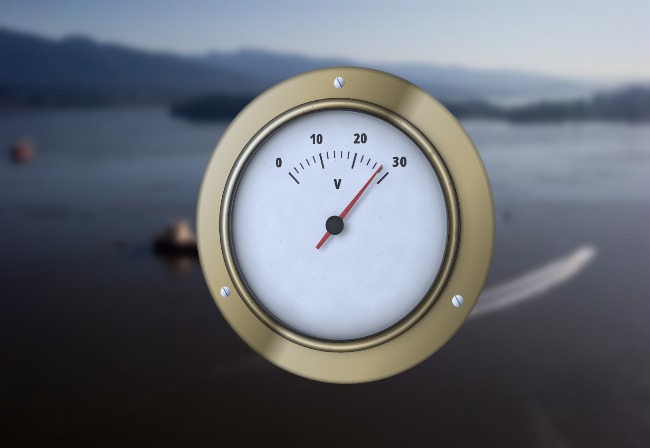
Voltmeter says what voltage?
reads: 28 V
